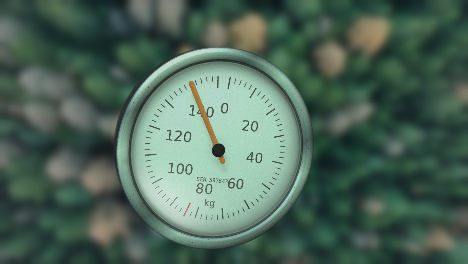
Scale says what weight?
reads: 140 kg
